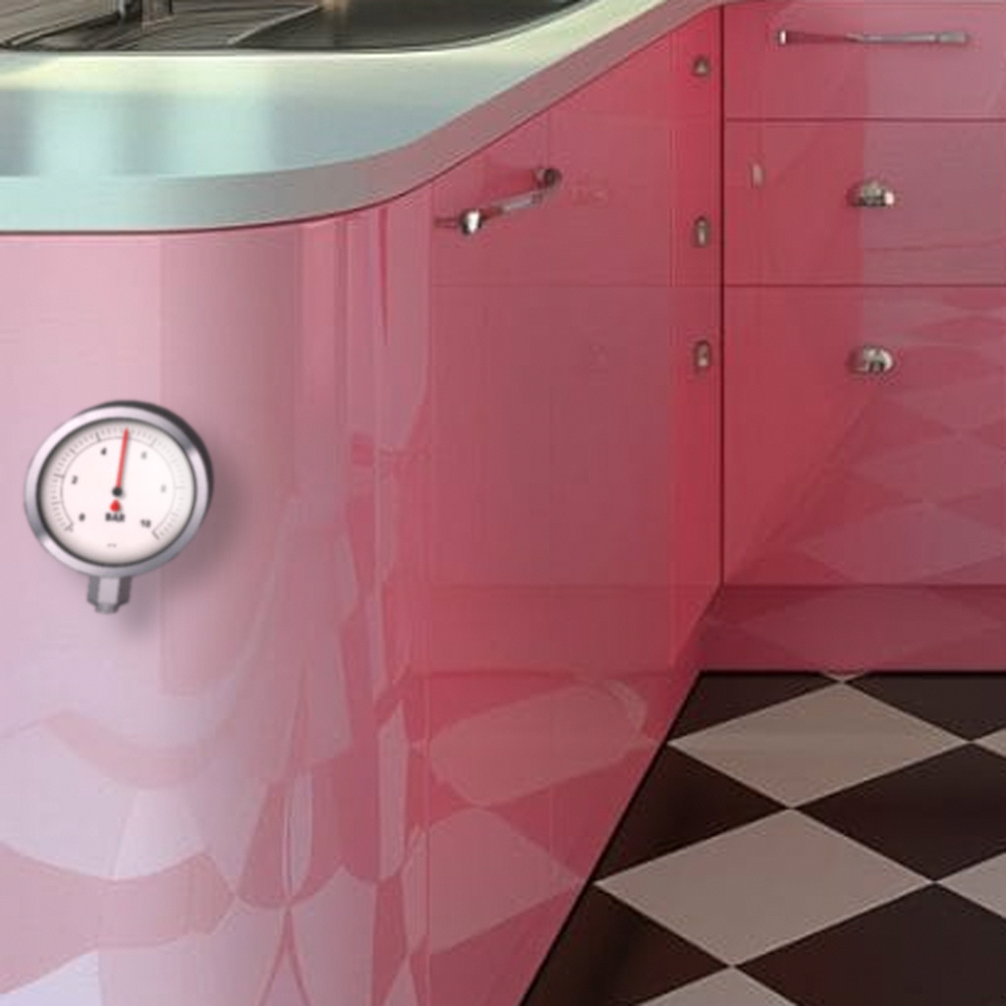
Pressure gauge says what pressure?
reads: 5 bar
